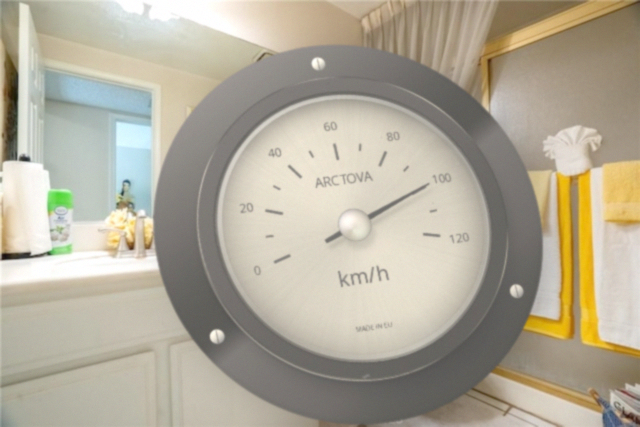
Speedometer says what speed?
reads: 100 km/h
